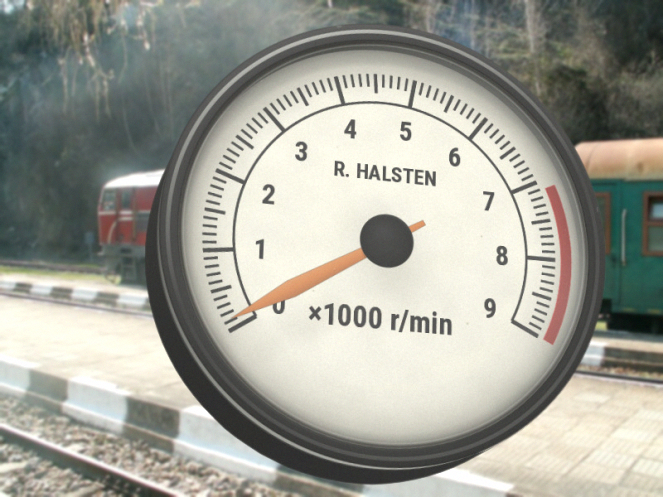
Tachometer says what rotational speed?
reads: 100 rpm
